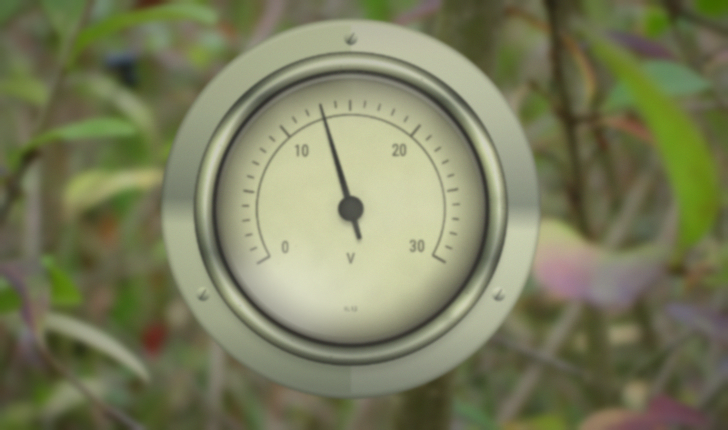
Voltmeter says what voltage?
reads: 13 V
